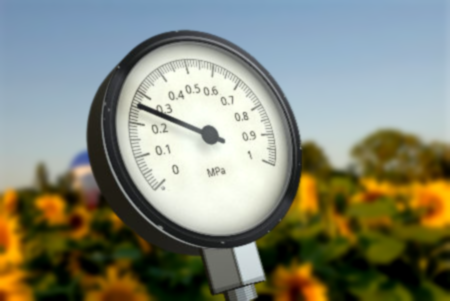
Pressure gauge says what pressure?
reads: 0.25 MPa
